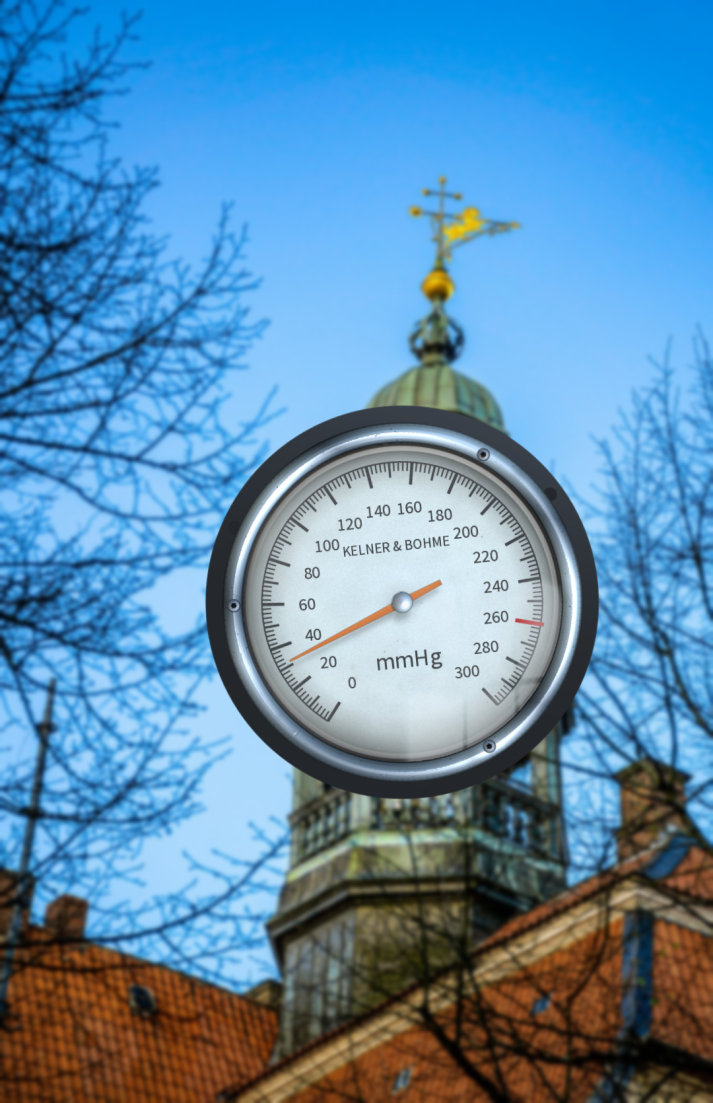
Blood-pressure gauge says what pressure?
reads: 32 mmHg
